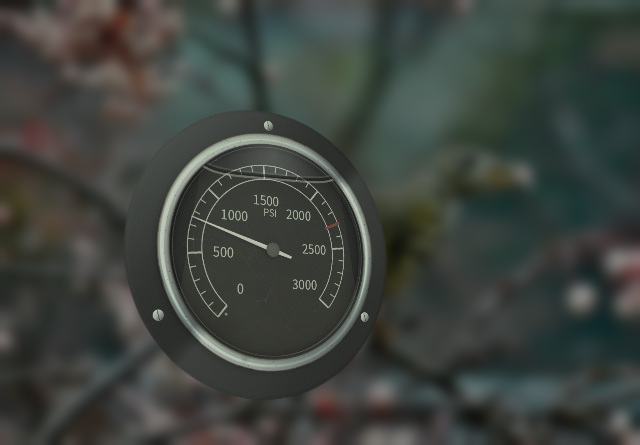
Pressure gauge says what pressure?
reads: 750 psi
